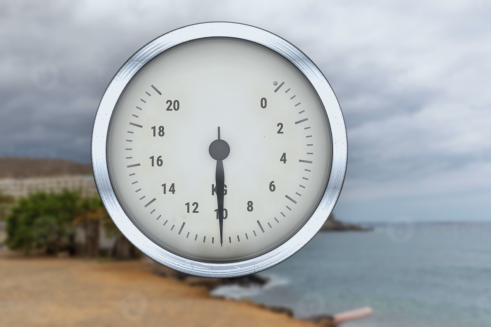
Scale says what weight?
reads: 10 kg
